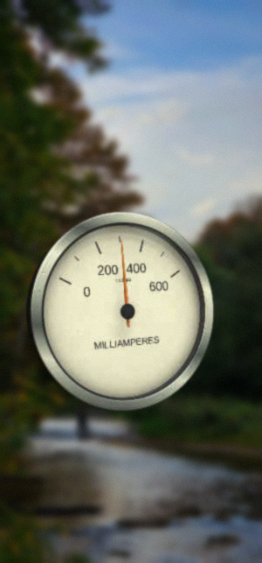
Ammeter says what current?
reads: 300 mA
